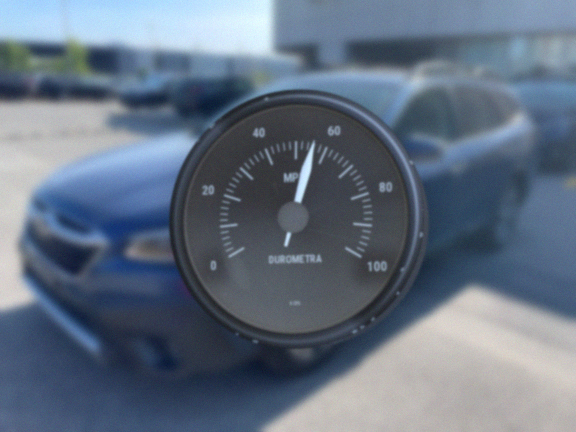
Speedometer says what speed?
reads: 56 mph
